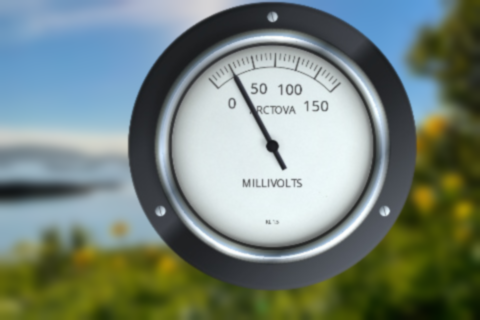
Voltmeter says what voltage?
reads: 25 mV
